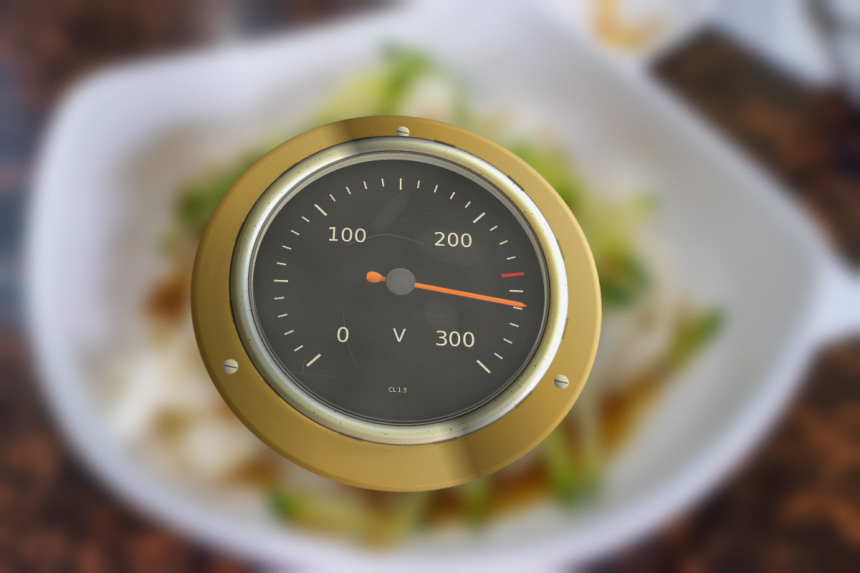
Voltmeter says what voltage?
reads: 260 V
